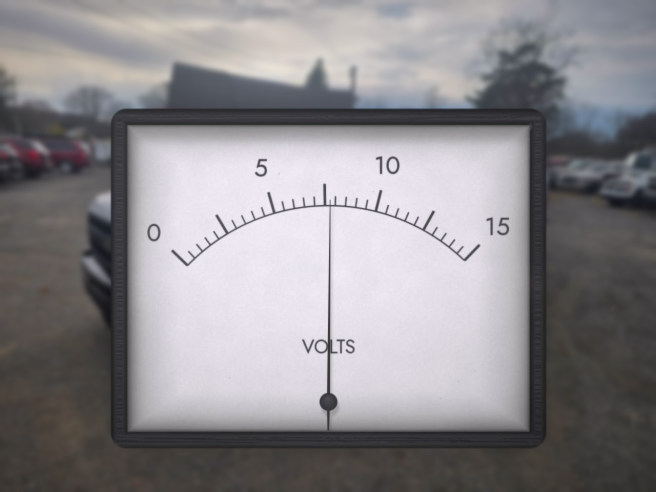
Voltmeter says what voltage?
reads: 7.75 V
